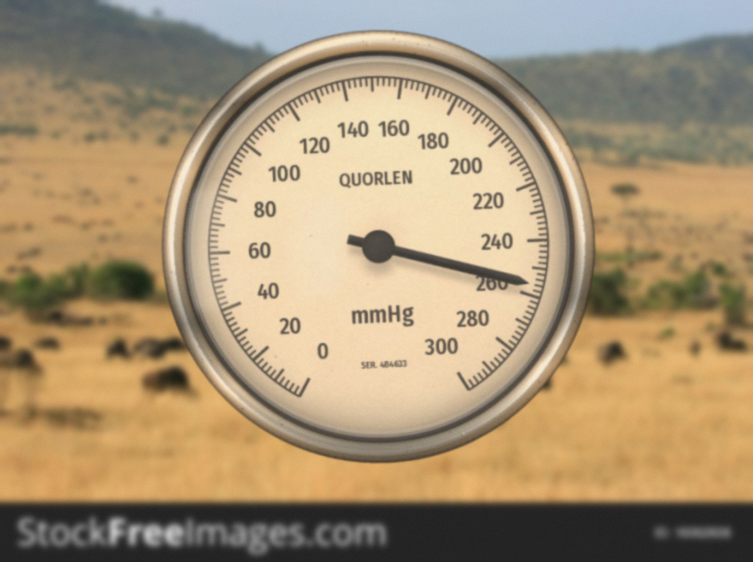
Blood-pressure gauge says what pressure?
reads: 256 mmHg
